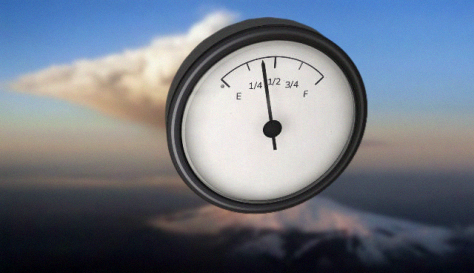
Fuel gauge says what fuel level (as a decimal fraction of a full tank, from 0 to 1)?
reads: 0.375
